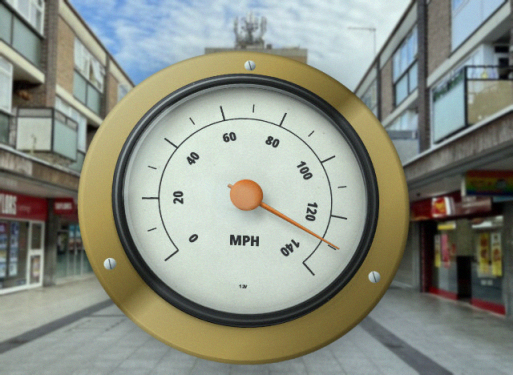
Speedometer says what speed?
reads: 130 mph
